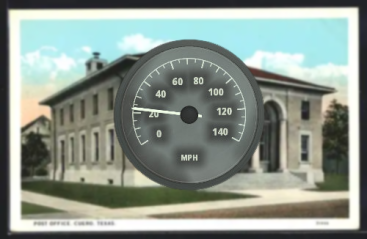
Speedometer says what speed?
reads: 22.5 mph
